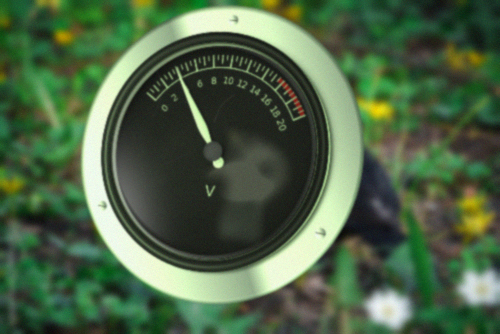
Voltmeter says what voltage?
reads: 4 V
